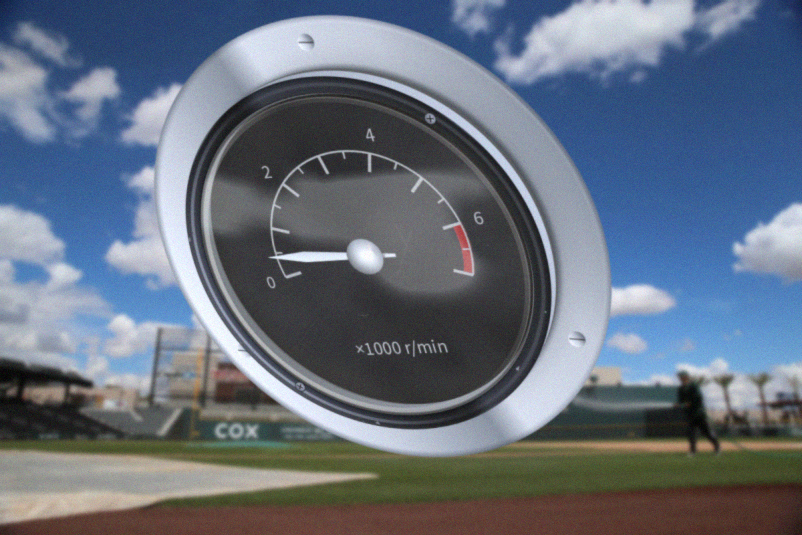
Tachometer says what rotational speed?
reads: 500 rpm
